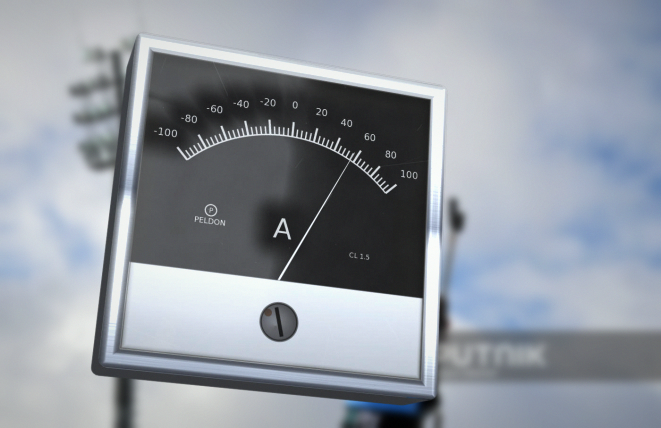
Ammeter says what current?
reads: 56 A
